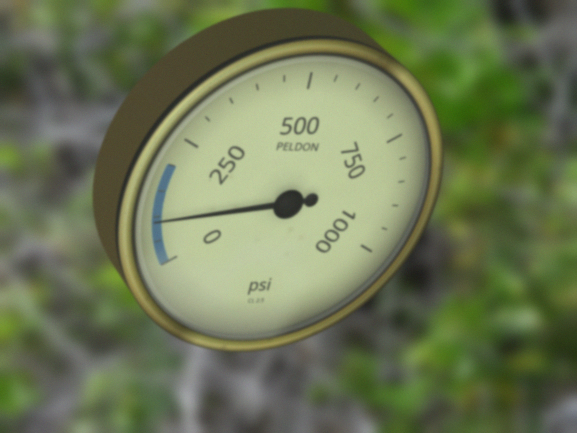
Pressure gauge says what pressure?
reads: 100 psi
